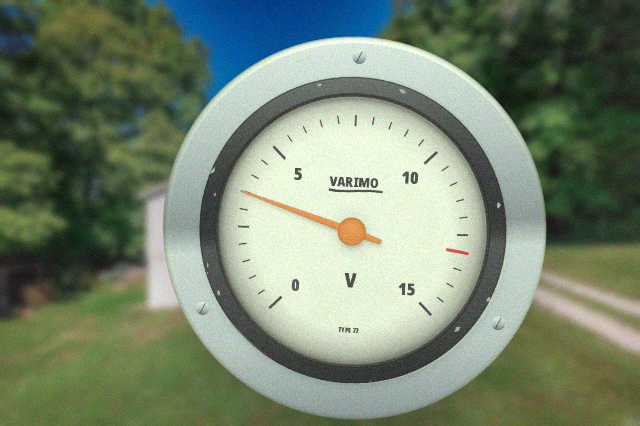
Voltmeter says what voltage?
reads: 3.5 V
